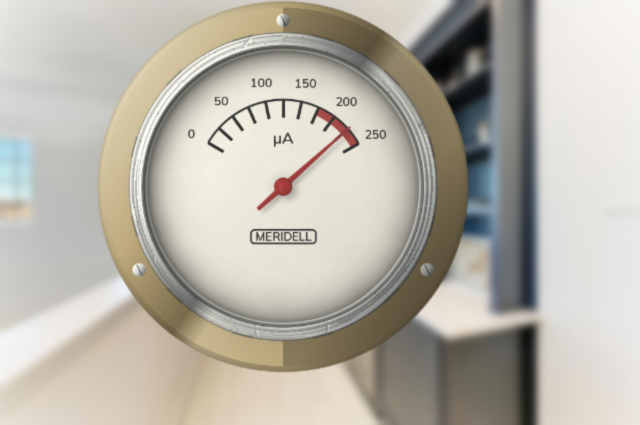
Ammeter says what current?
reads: 225 µA
